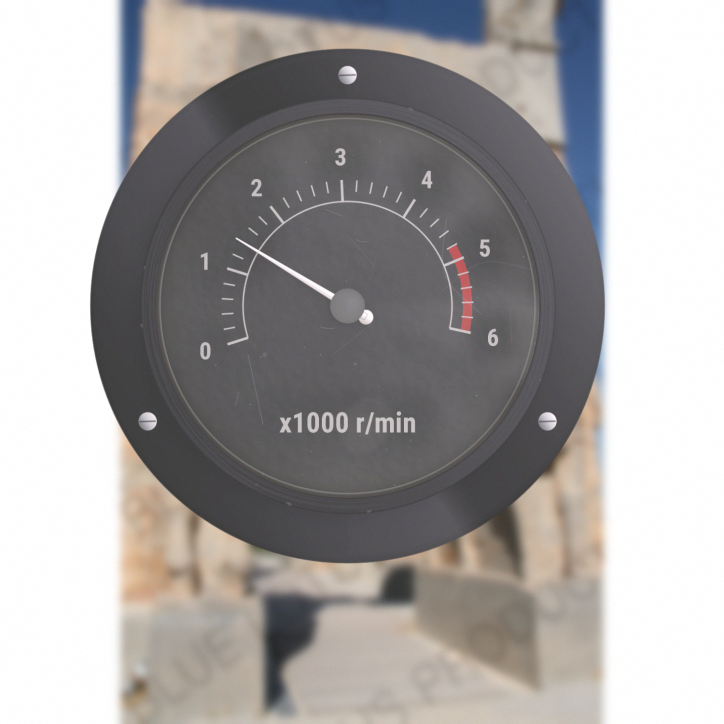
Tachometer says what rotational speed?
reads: 1400 rpm
